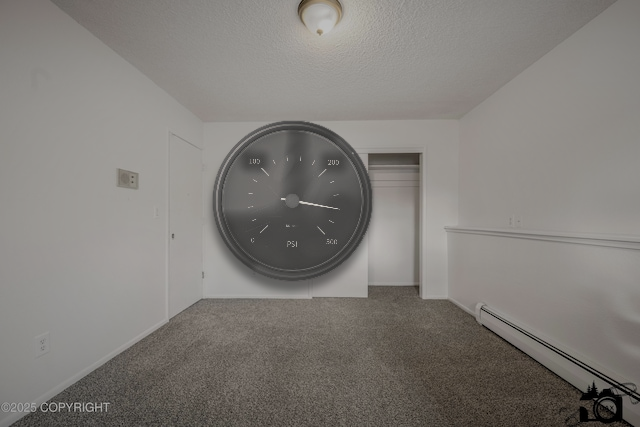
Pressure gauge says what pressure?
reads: 260 psi
